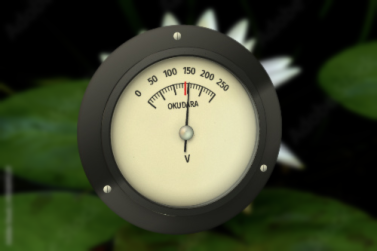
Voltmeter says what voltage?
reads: 150 V
